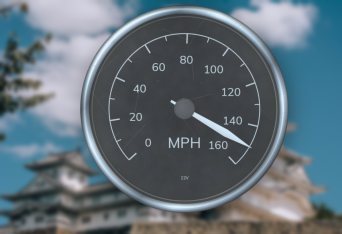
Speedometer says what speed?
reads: 150 mph
